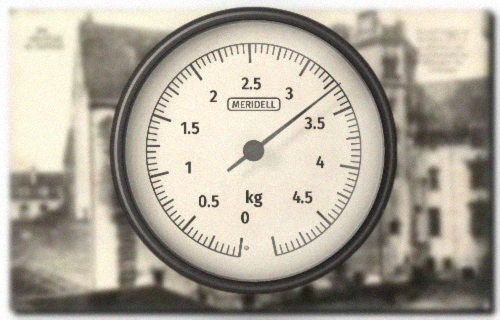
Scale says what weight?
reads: 3.3 kg
